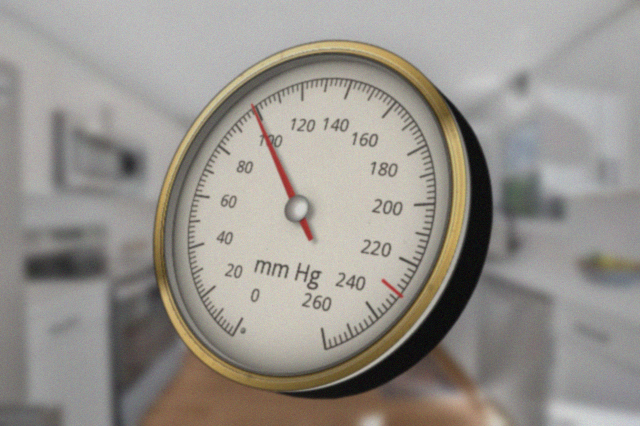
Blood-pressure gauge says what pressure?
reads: 100 mmHg
